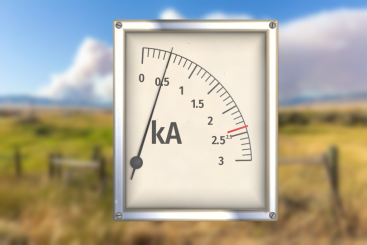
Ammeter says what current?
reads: 0.5 kA
